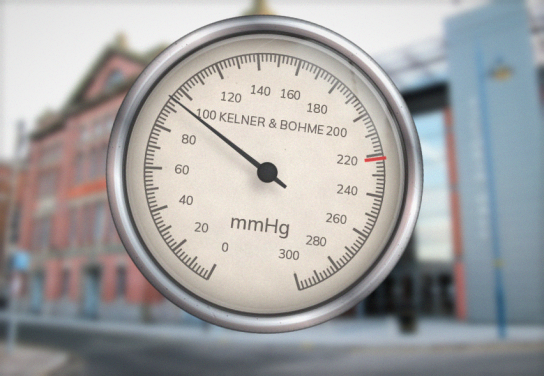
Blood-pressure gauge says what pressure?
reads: 94 mmHg
